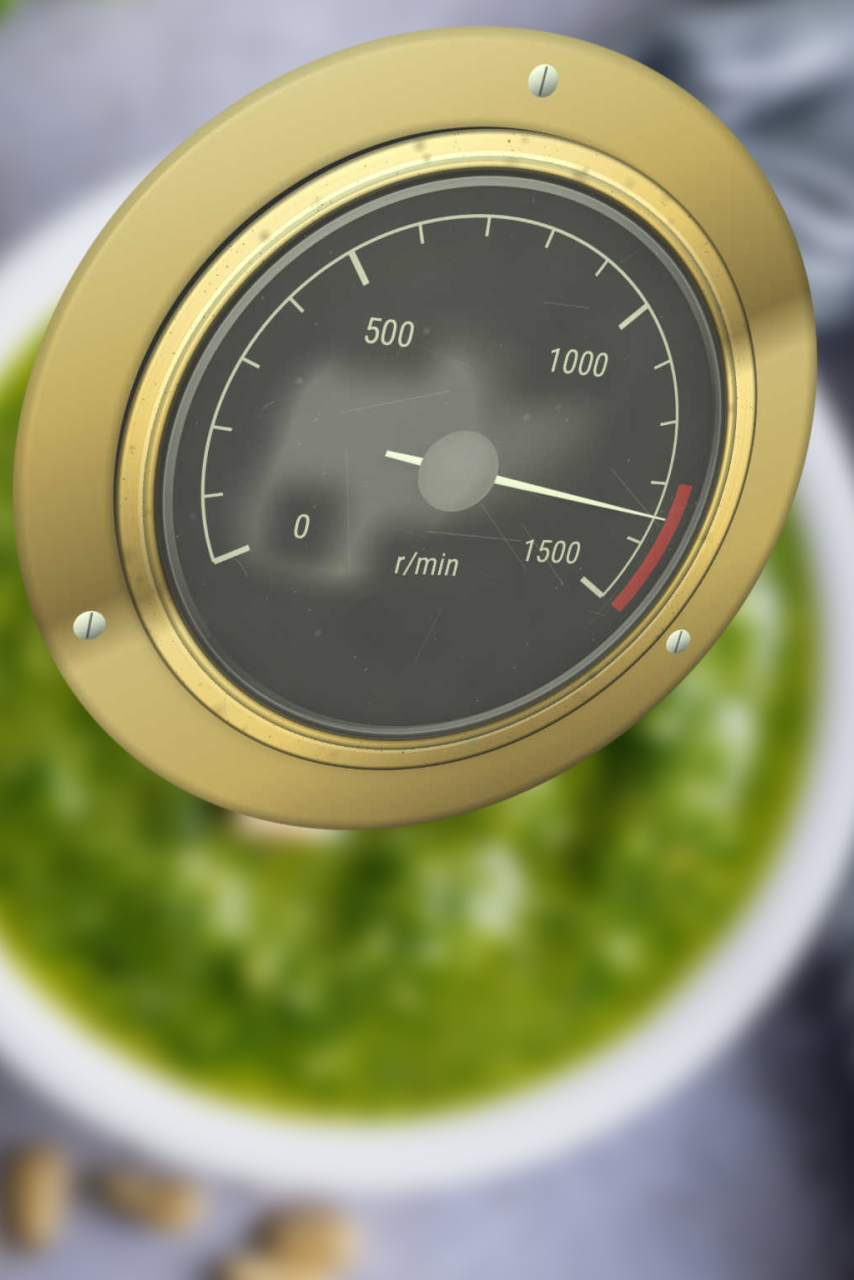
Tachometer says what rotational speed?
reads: 1350 rpm
